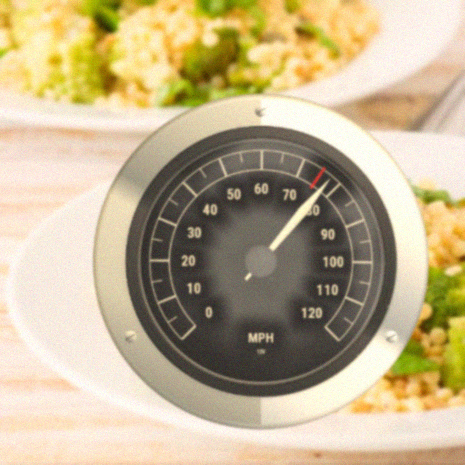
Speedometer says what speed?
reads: 77.5 mph
